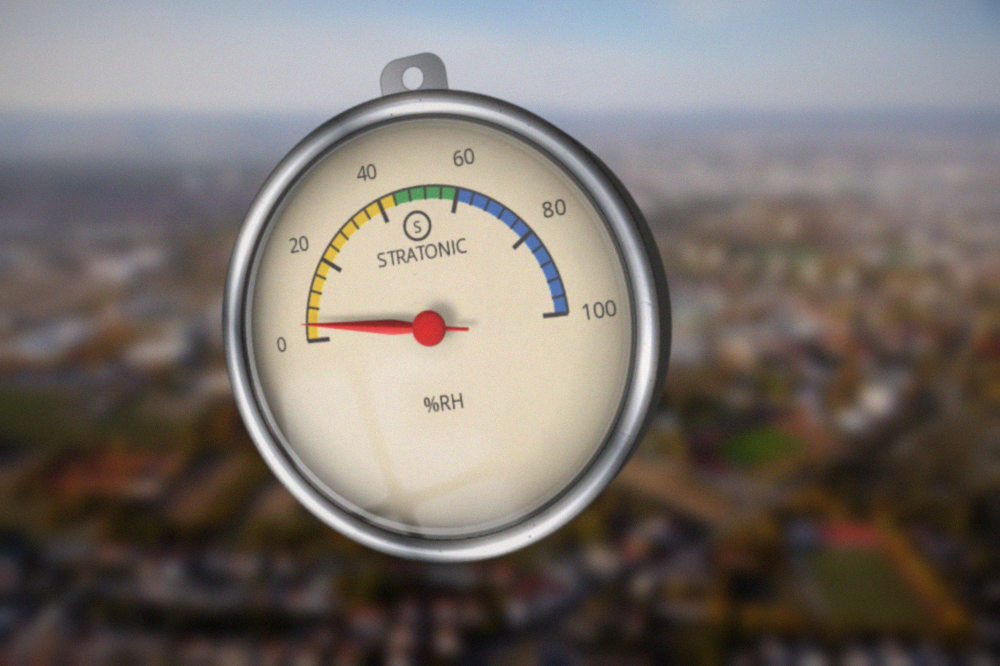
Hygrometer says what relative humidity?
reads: 4 %
